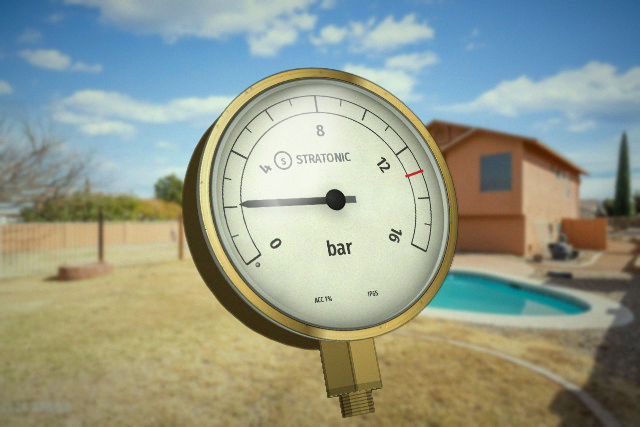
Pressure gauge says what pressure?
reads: 2 bar
